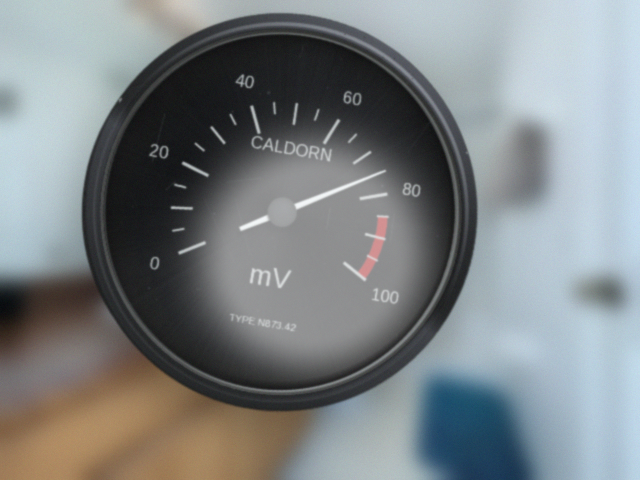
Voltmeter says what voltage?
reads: 75 mV
